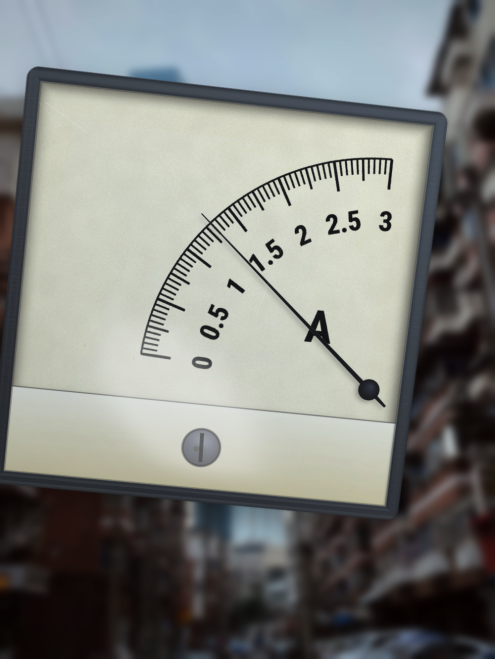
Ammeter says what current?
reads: 1.3 A
